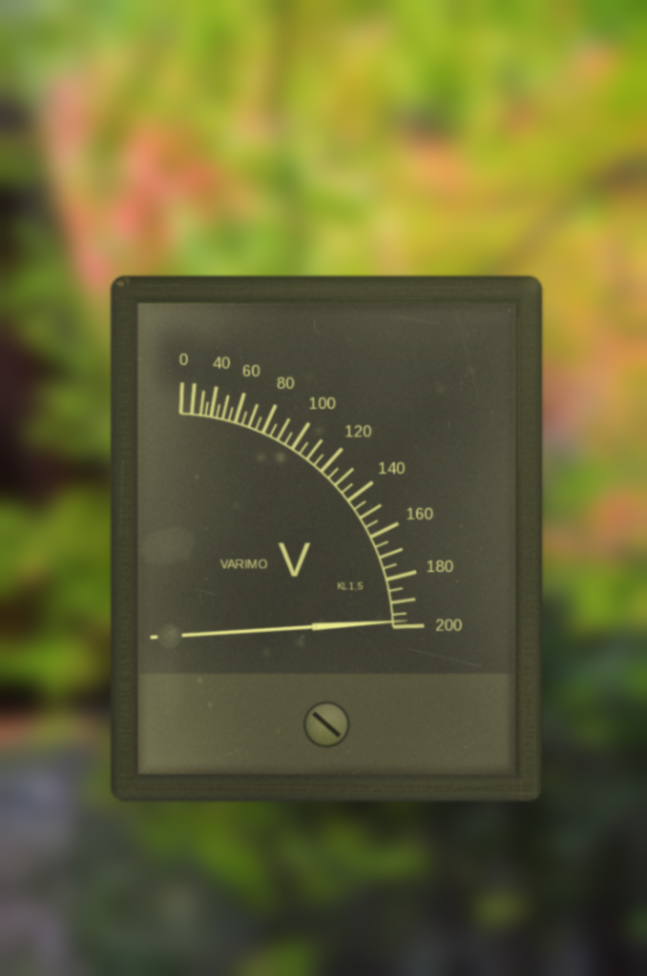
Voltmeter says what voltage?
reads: 197.5 V
